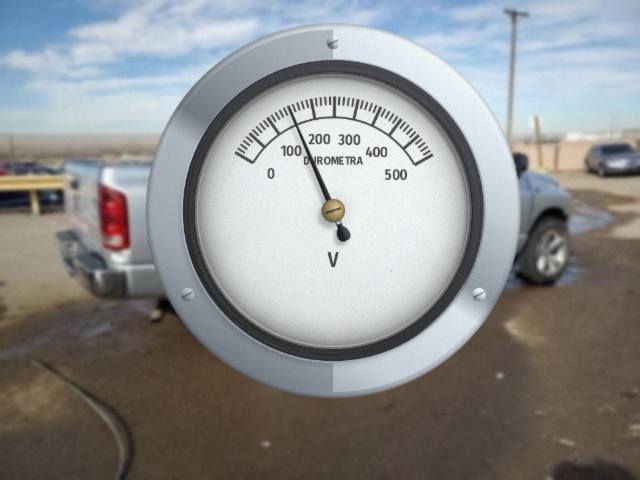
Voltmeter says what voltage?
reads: 150 V
